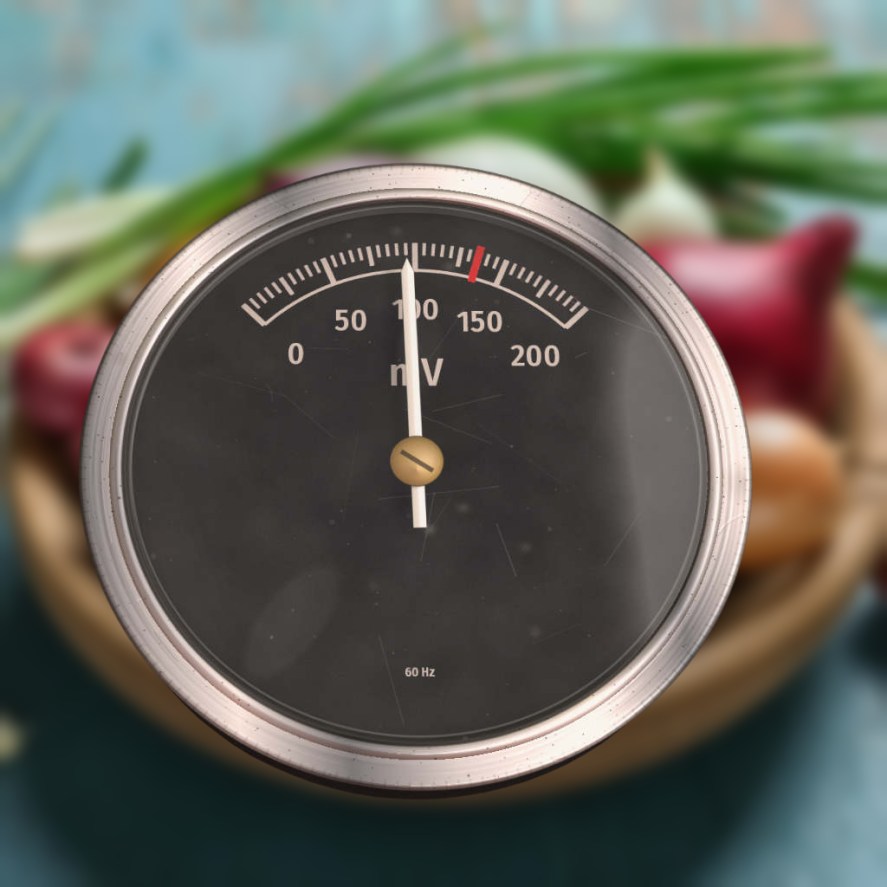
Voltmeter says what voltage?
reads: 95 mV
